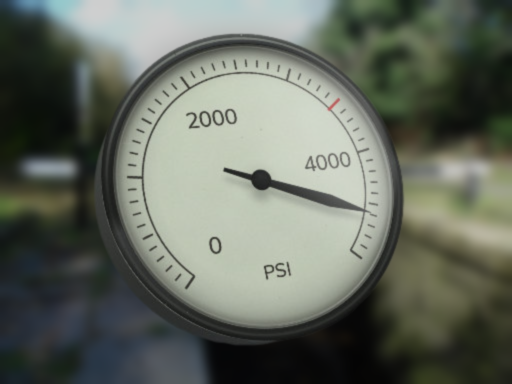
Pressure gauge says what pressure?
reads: 4600 psi
